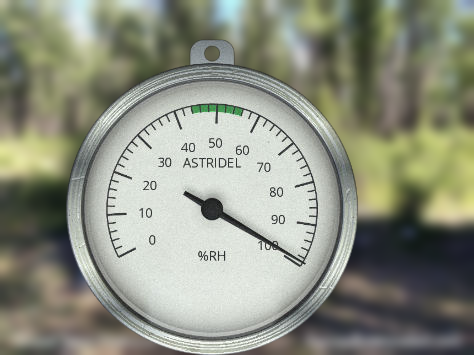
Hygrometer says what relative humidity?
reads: 99 %
